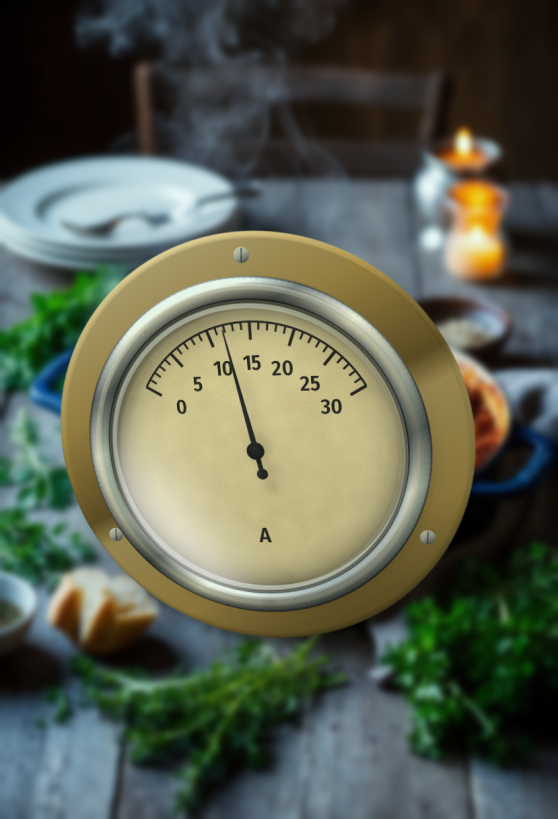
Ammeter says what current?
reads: 12 A
